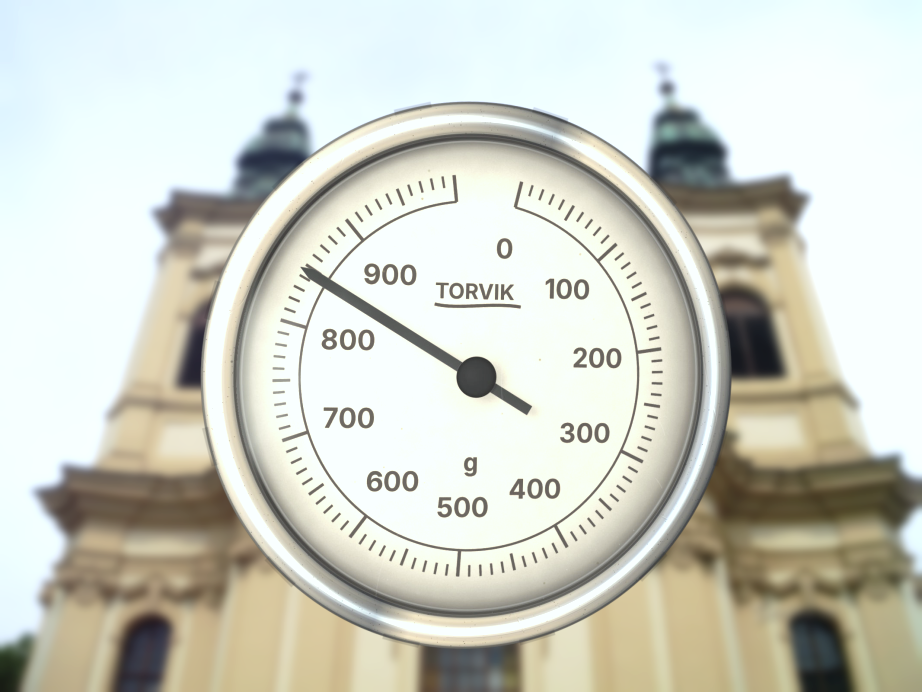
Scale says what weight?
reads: 845 g
